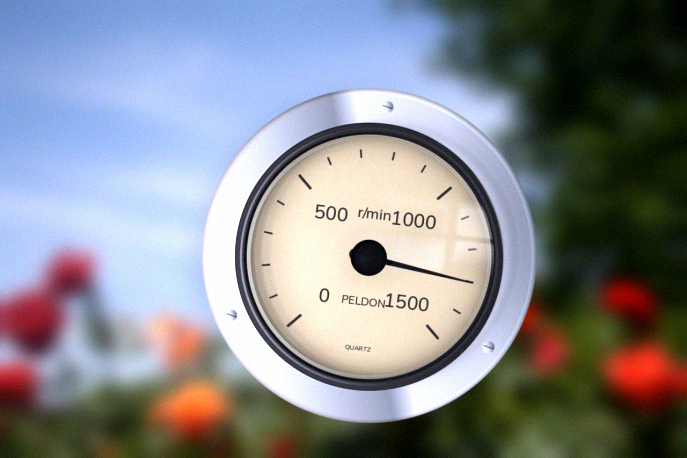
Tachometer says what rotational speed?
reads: 1300 rpm
